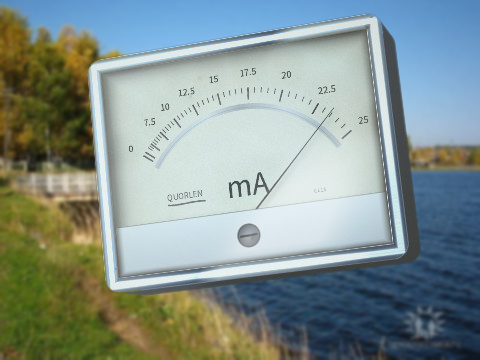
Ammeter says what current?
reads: 23.5 mA
